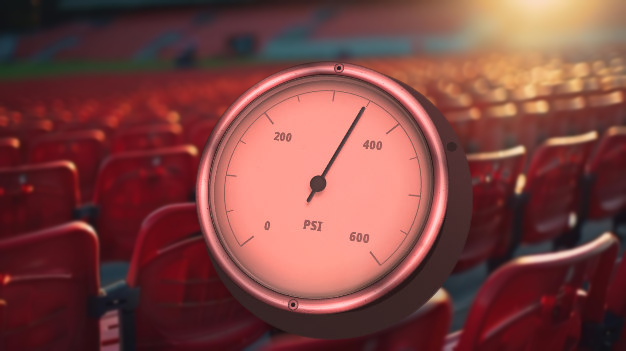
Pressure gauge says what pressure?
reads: 350 psi
